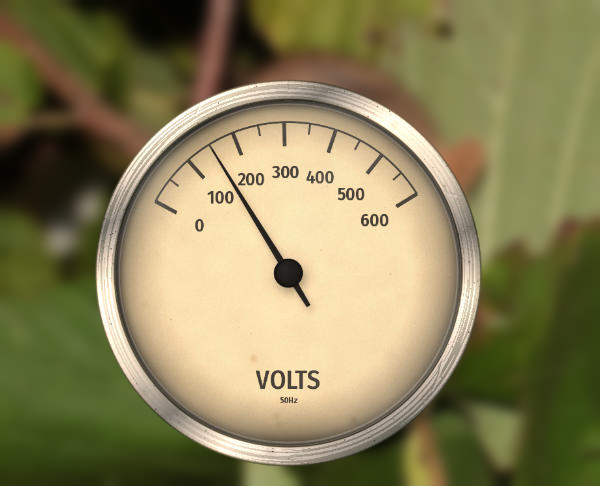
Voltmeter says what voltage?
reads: 150 V
